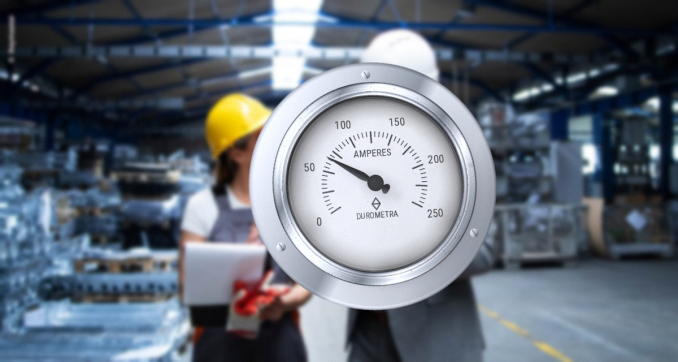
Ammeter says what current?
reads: 65 A
